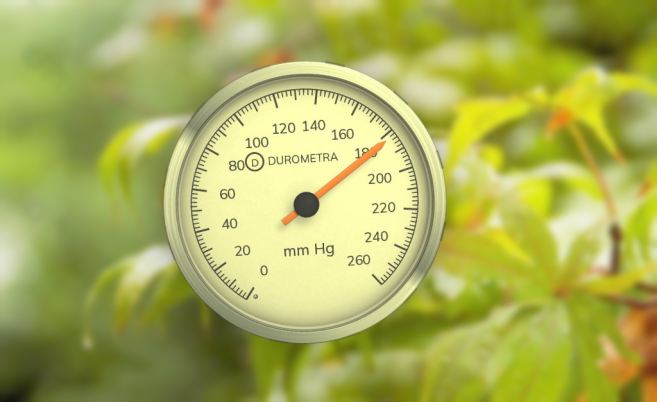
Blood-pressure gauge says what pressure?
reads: 182 mmHg
